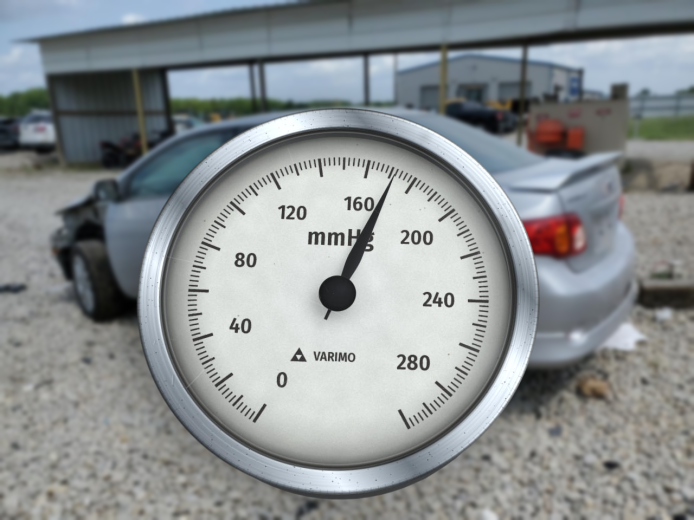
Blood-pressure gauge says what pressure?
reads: 172 mmHg
